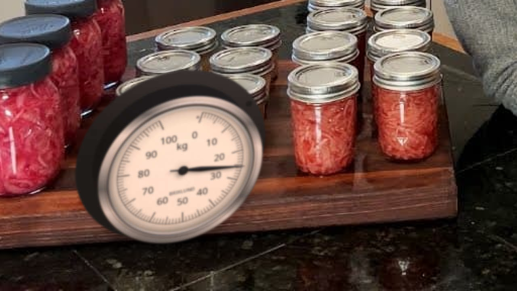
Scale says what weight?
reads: 25 kg
